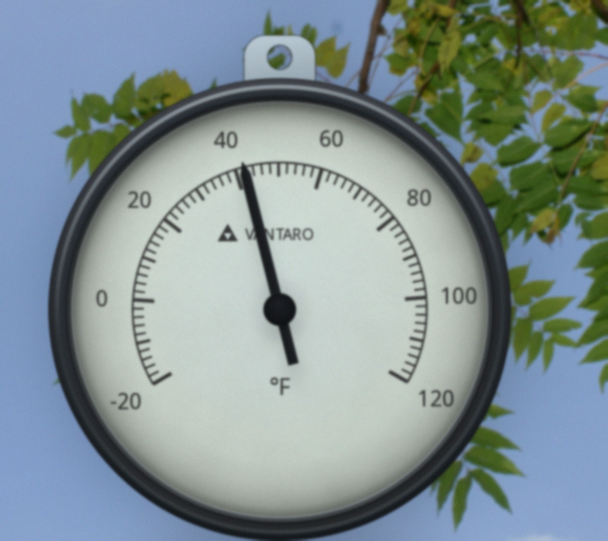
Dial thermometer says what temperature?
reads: 42 °F
